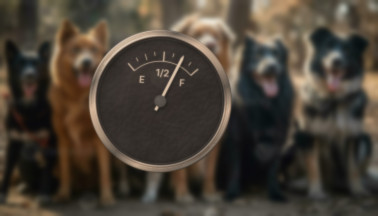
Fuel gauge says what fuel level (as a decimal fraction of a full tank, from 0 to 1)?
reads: 0.75
